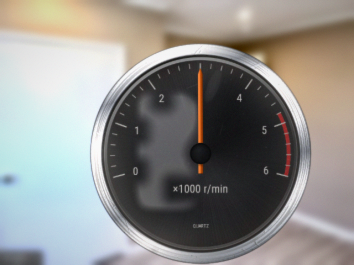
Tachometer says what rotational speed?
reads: 3000 rpm
